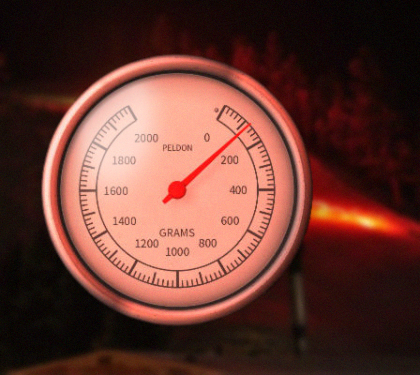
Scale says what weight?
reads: 120 g
